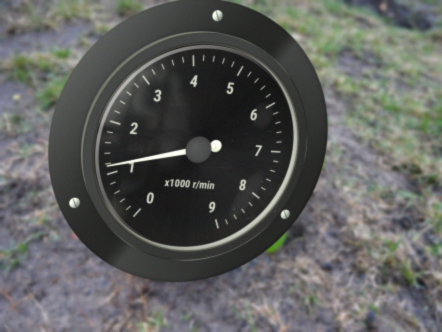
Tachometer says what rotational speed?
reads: 1200 rpm
